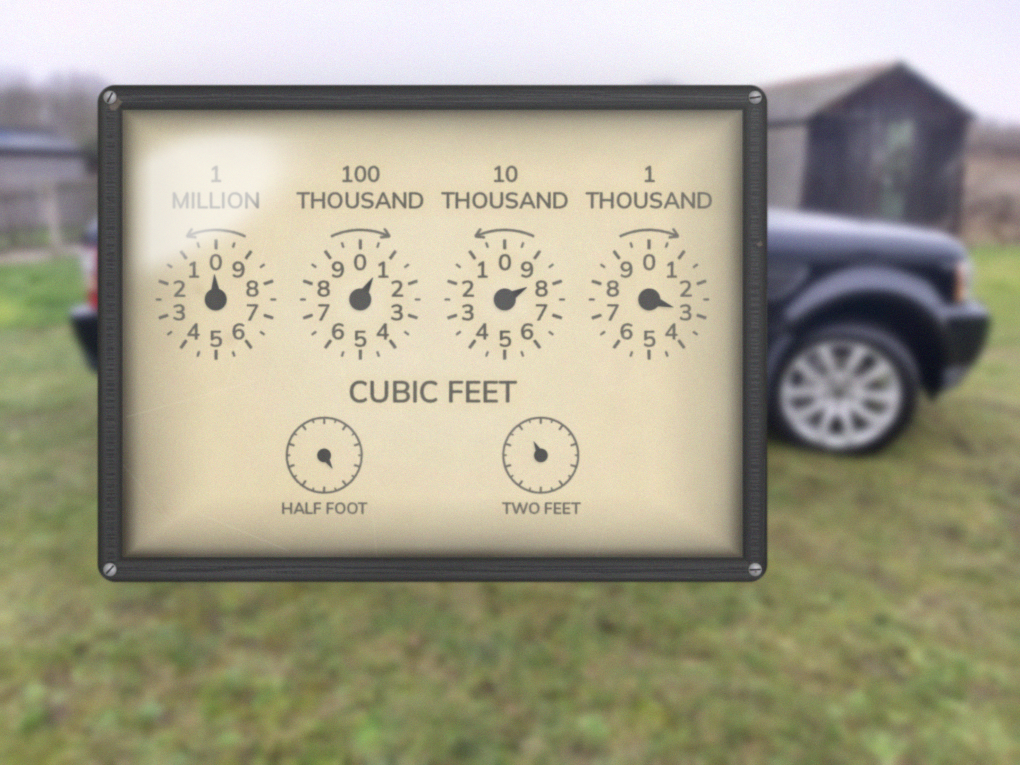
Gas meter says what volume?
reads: 8300 ft³
